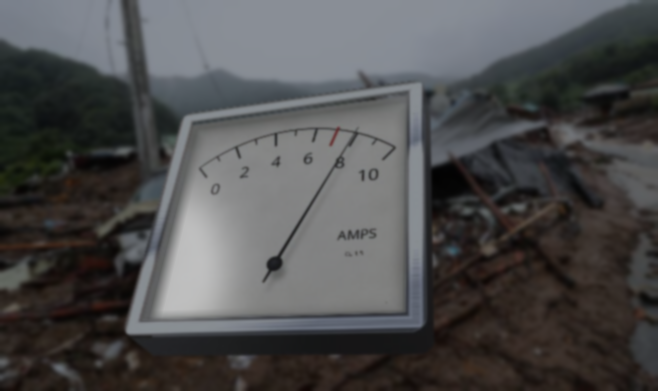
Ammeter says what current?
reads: 8 A
